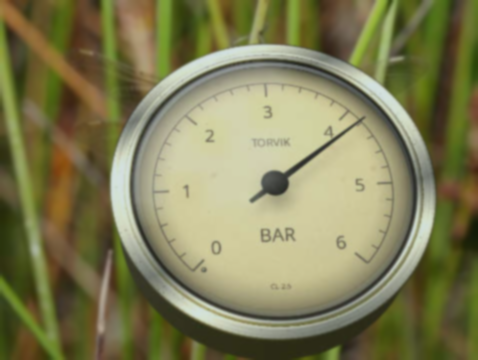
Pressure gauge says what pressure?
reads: 4.2 bar
